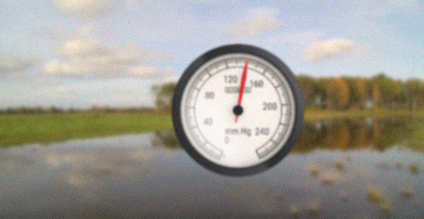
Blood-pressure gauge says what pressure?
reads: 140 mmHg
